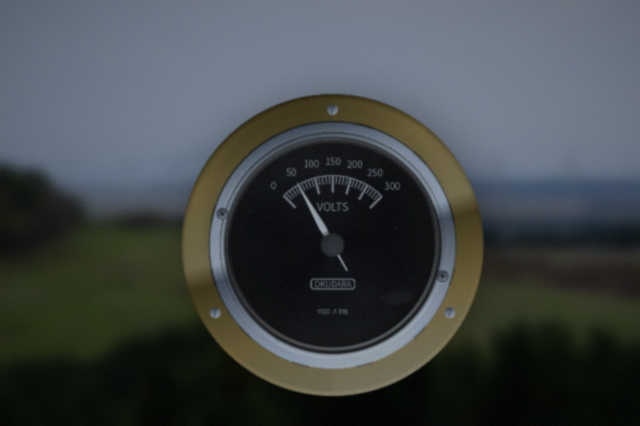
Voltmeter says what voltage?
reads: 50 V
